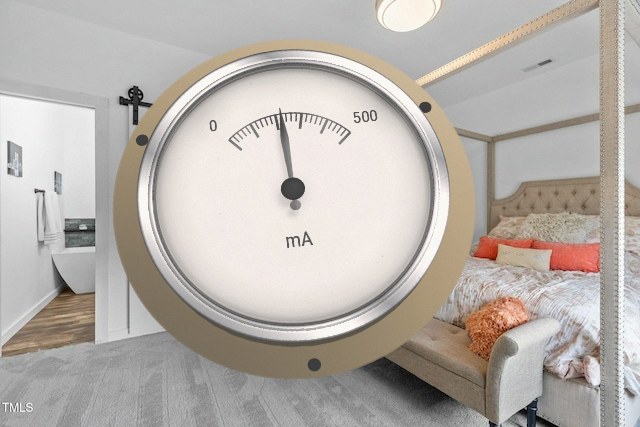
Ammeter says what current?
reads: 220 mA
